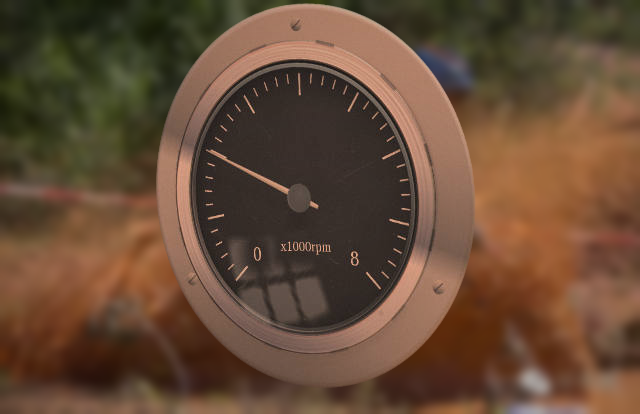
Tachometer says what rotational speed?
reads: 2000 rpm
